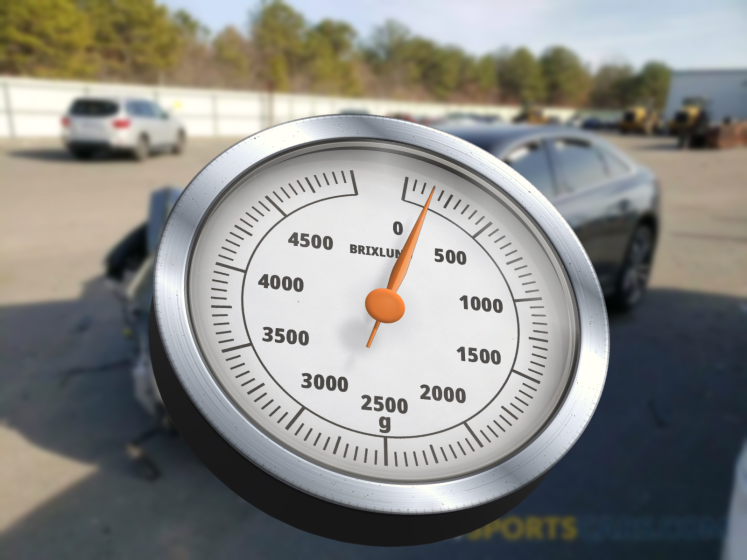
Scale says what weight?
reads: 150 g
